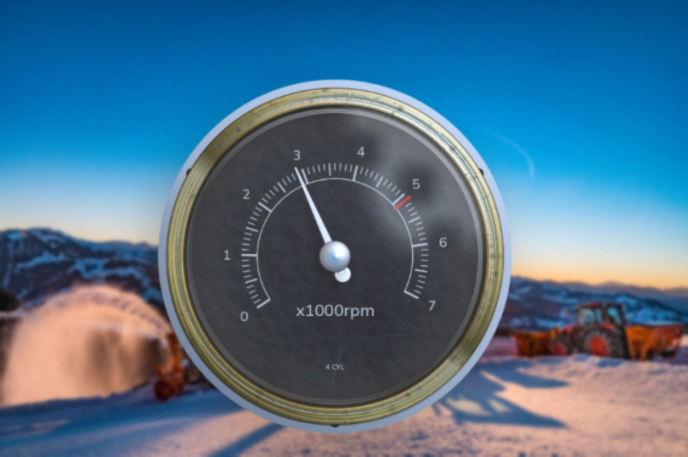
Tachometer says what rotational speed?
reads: 2900 rpm
